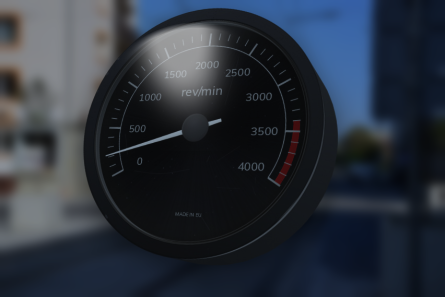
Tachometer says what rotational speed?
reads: 200 rpm
